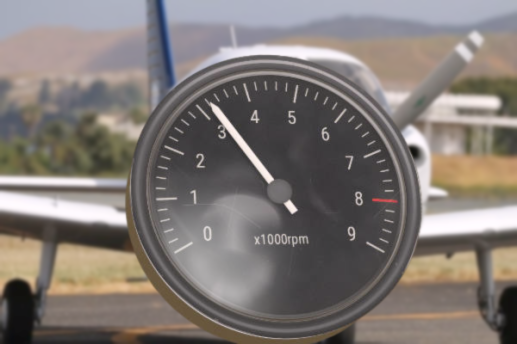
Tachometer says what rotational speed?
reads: 3200 rpm
